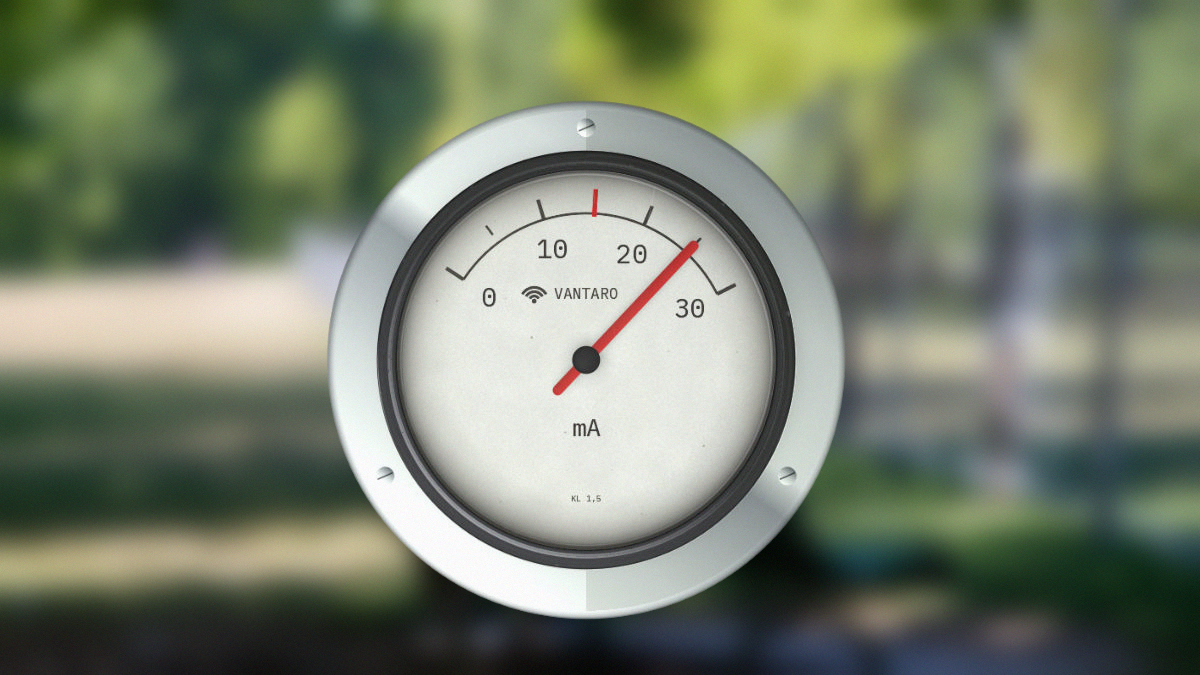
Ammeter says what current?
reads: 25 mA
